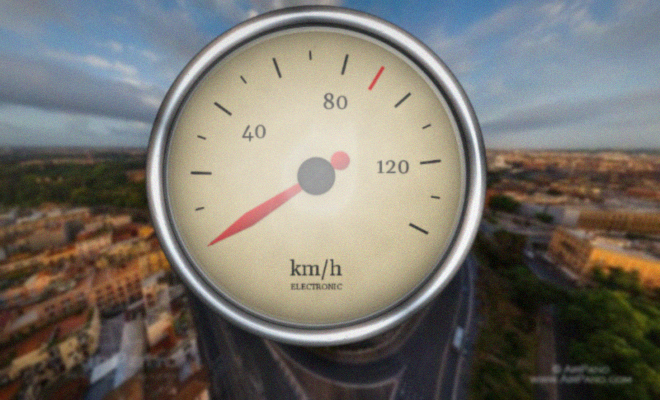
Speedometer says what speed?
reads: 0 km/h
